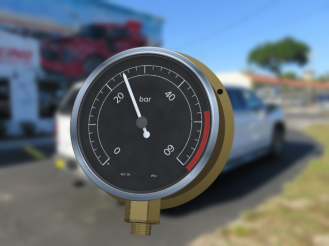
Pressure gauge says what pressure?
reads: 25 bar
